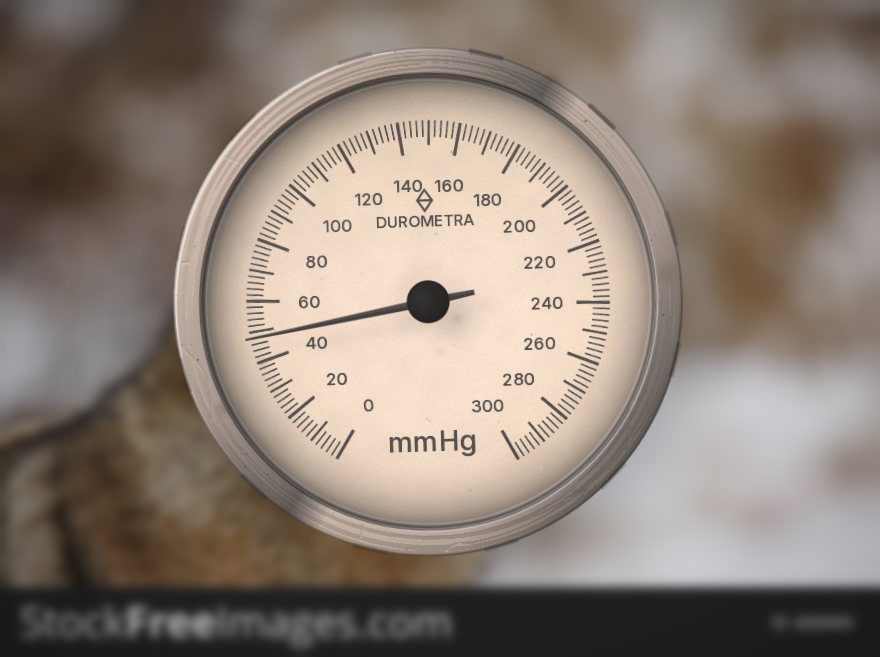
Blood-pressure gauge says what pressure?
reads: 48 mmHg
